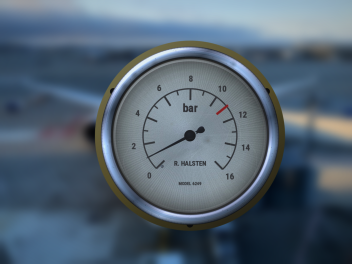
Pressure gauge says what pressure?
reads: 1 bar
